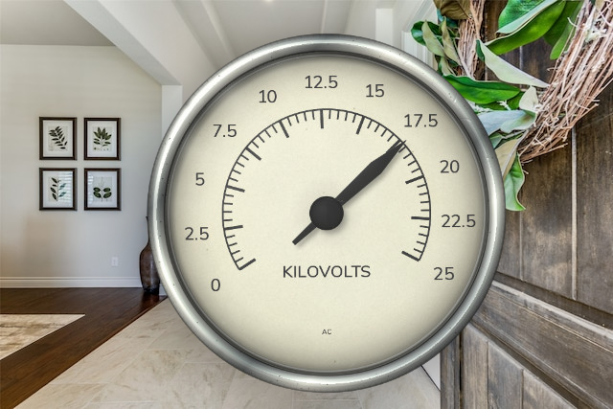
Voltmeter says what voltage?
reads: 17.75 kV
